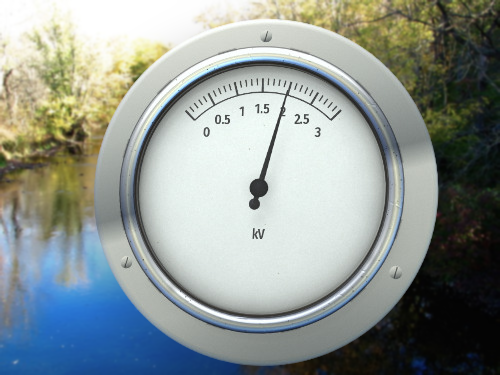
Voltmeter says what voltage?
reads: 2 kV
